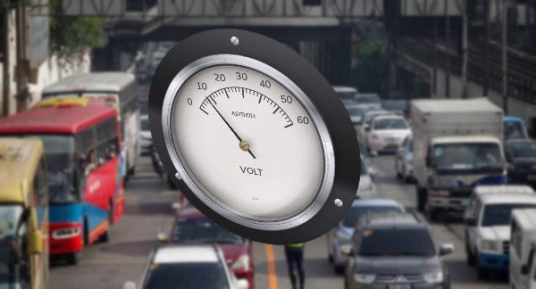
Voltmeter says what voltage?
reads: 10 V
